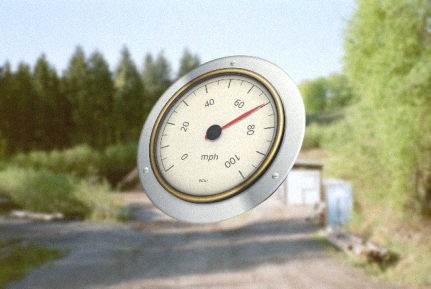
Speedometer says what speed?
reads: 70 mph
